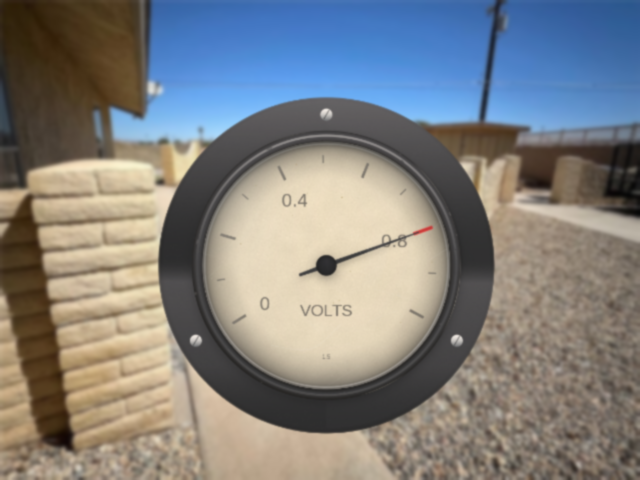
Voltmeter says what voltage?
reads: 0.8 V
